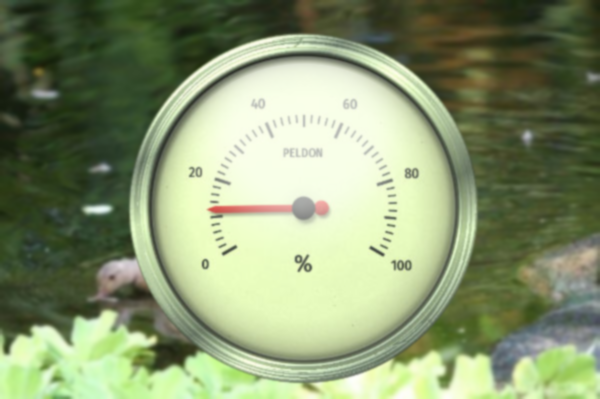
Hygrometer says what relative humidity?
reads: 12 %
